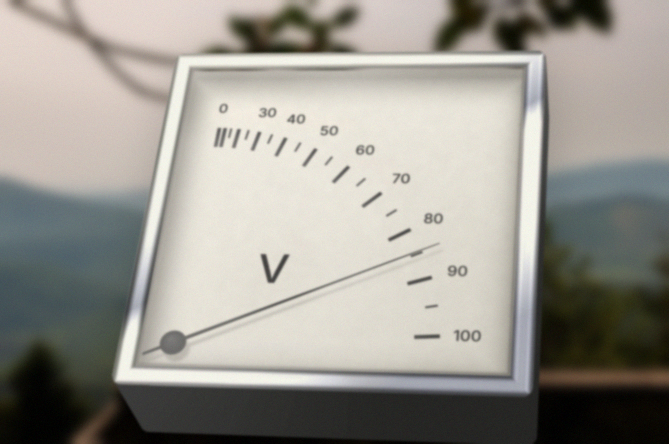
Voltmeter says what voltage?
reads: 85 V
